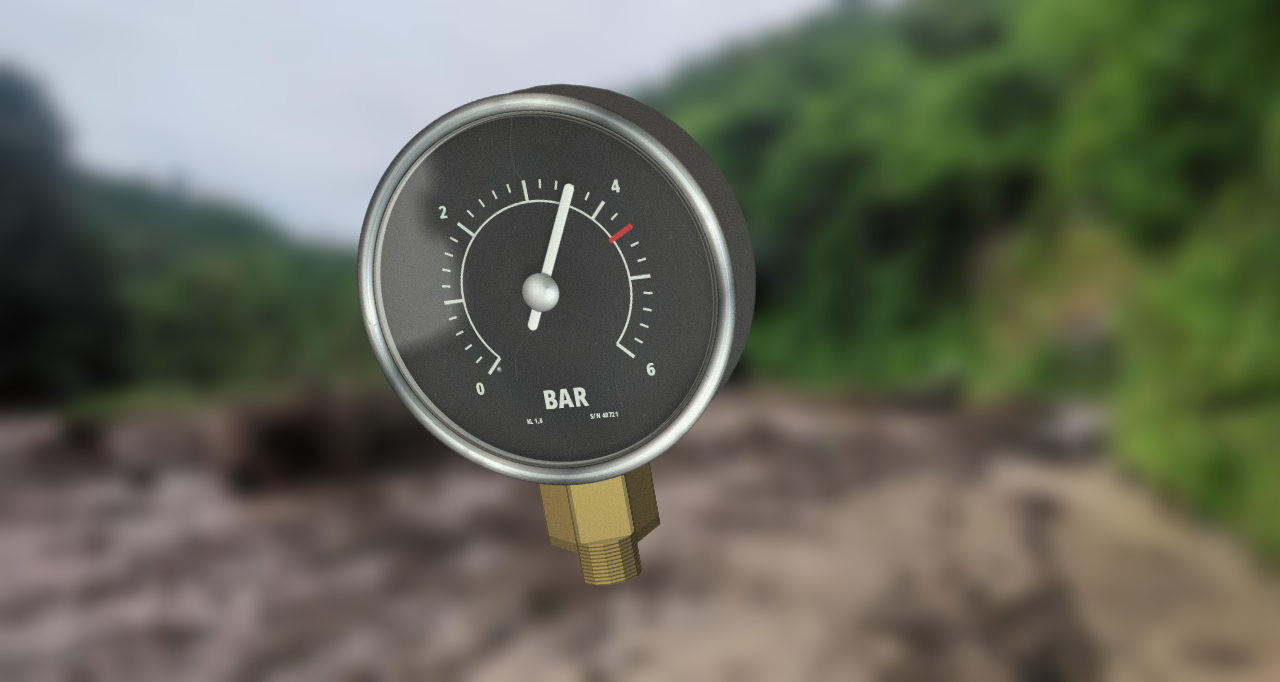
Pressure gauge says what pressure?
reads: 3.6 bar
